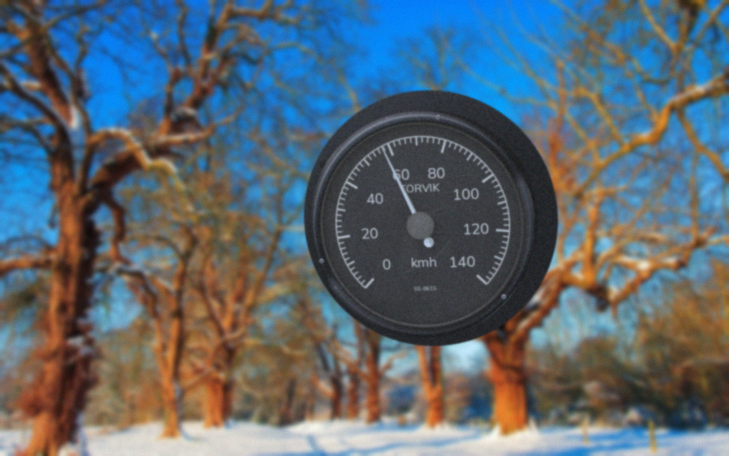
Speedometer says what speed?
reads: 58 km/h
